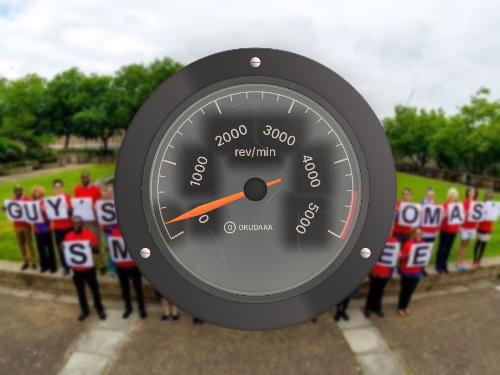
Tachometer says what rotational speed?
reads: 200 rpm
